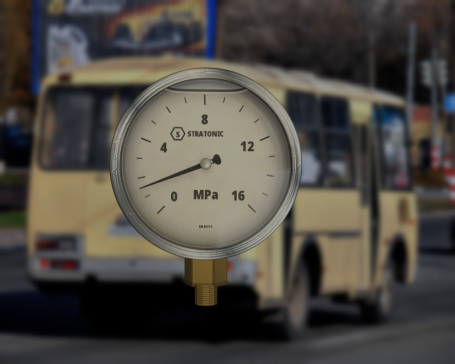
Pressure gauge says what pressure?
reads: 1.5 MPa
